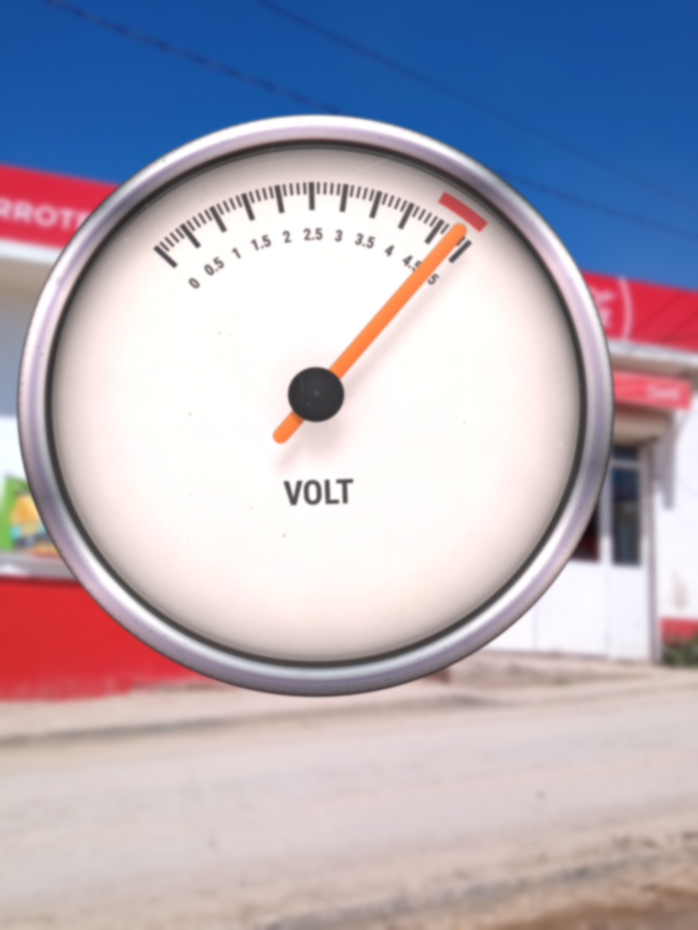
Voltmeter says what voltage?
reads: 4.8 V
